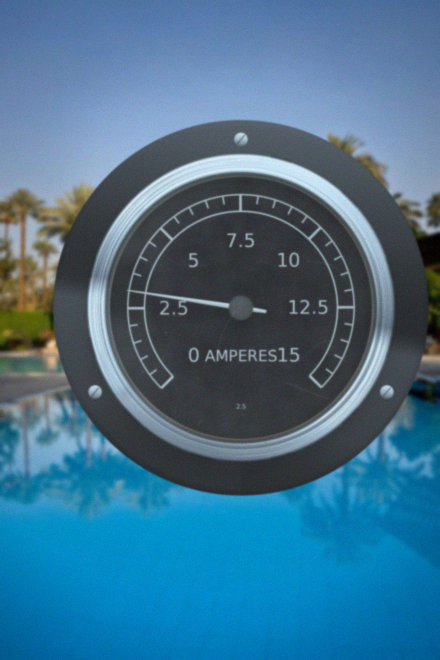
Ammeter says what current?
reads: 3 A
